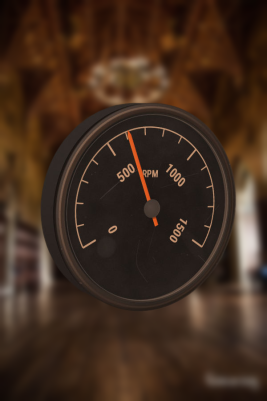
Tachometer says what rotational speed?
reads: 600 rpm
